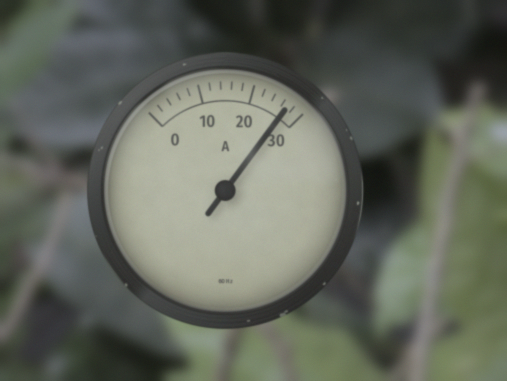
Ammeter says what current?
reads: 27 A
